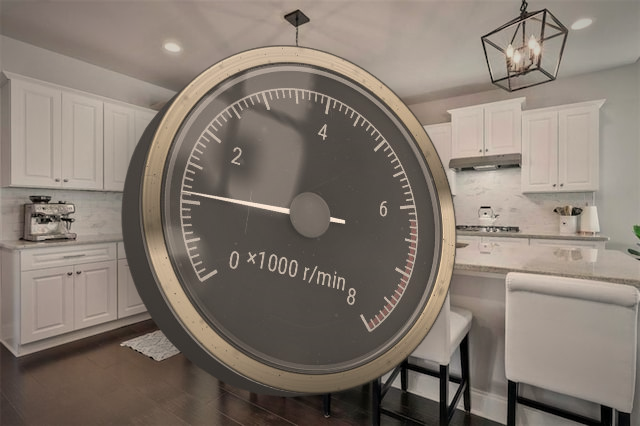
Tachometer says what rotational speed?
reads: 1100 rpm
